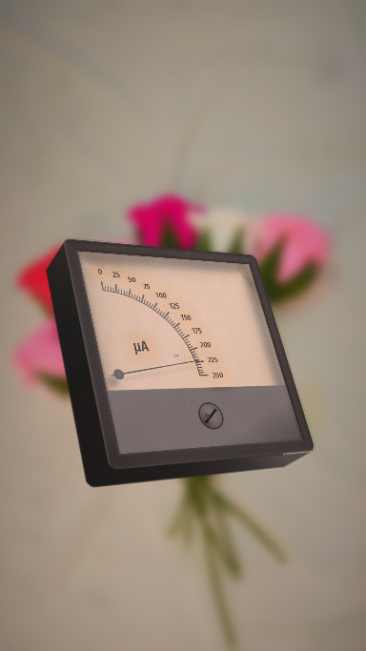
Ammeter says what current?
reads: 225 µA
